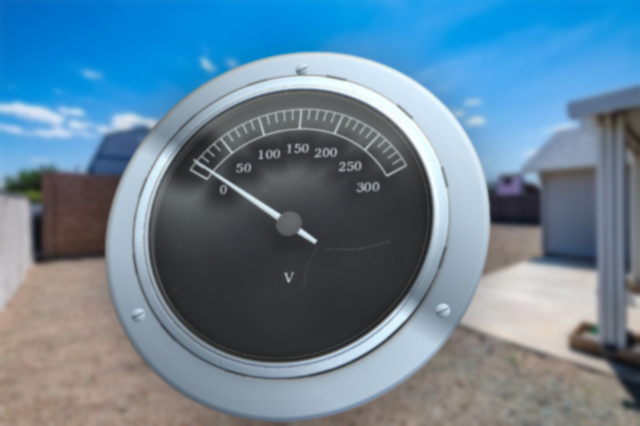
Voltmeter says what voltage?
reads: 10 V
